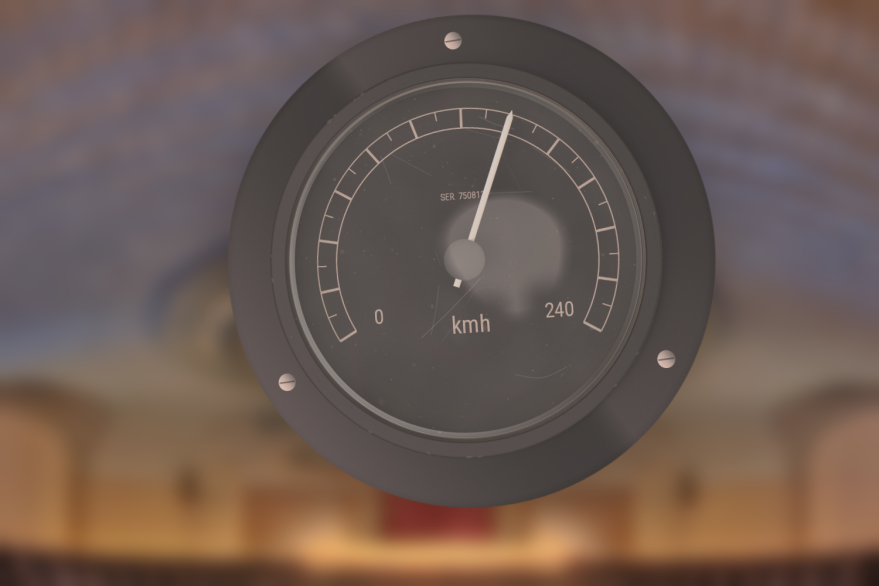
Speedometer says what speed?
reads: 140 km/h
